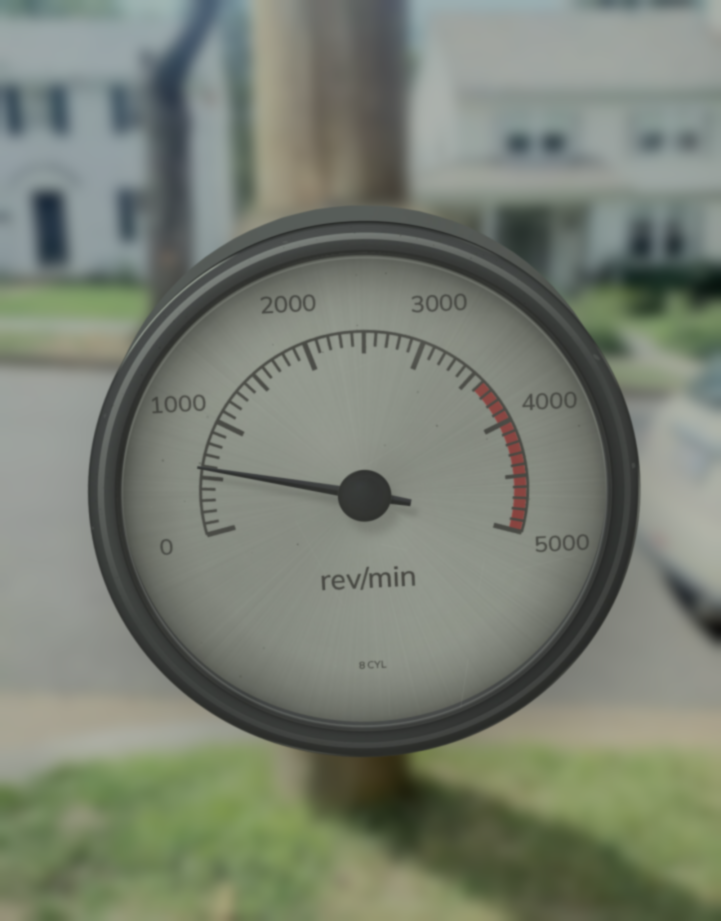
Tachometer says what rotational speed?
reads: 600 rpm
